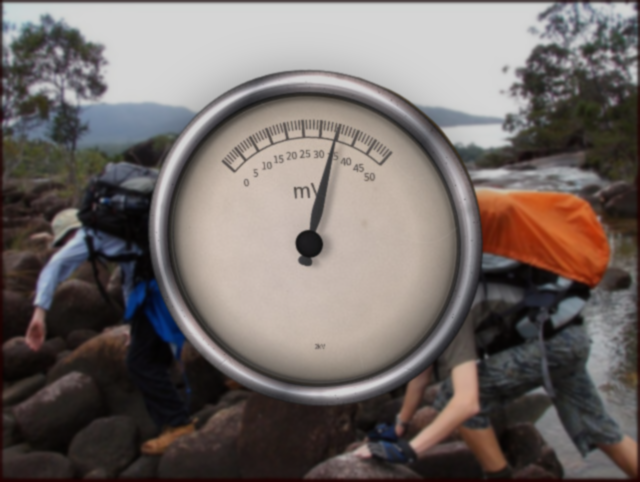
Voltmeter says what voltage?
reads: 35 mV
